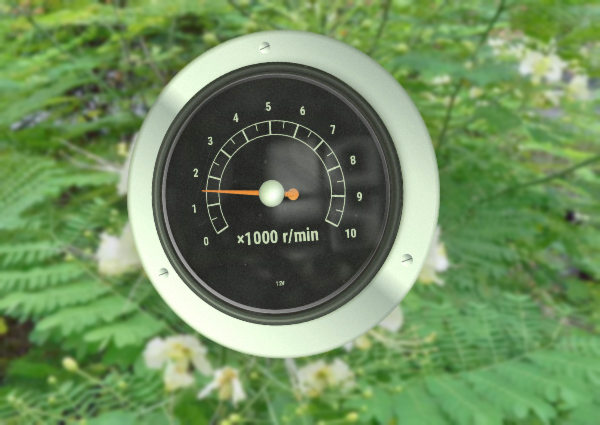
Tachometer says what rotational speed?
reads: 1500 rpm
